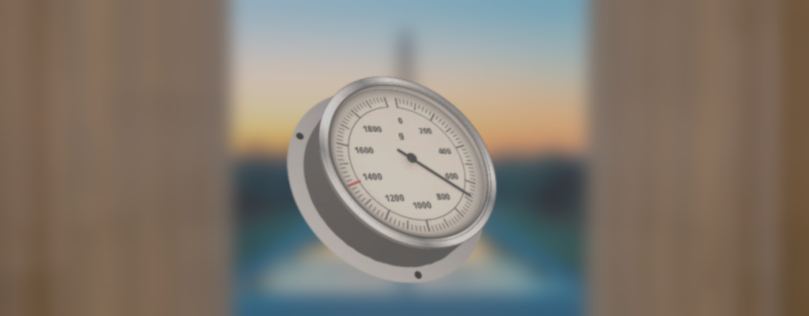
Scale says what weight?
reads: 700 g
